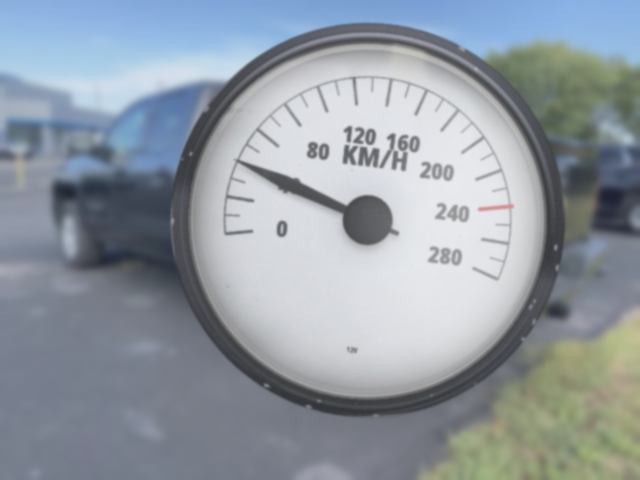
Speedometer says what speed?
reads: 40 km/h
